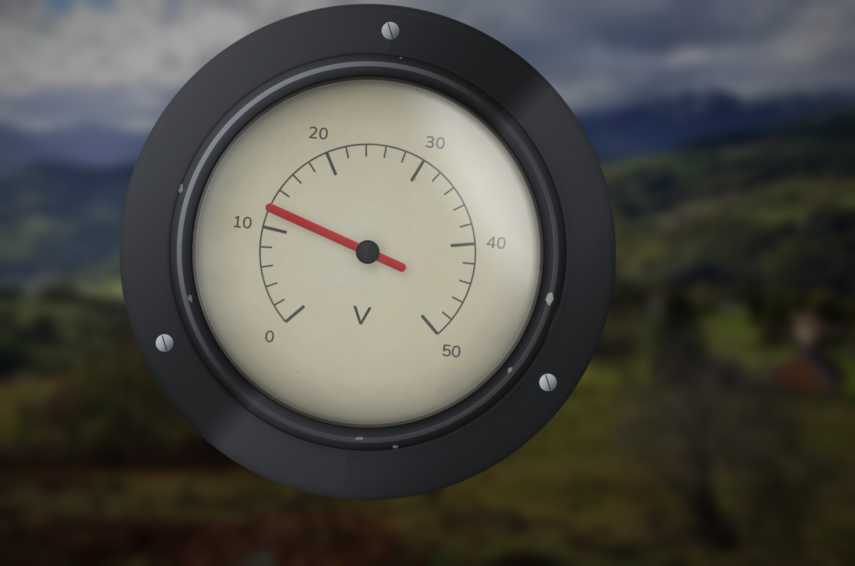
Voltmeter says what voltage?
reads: 12 V
